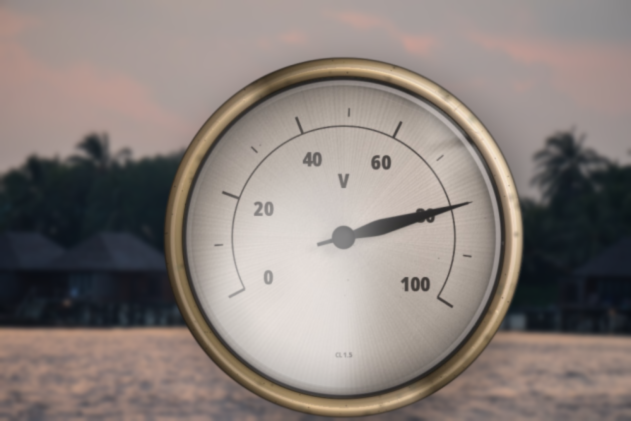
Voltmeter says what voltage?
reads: 80 V
